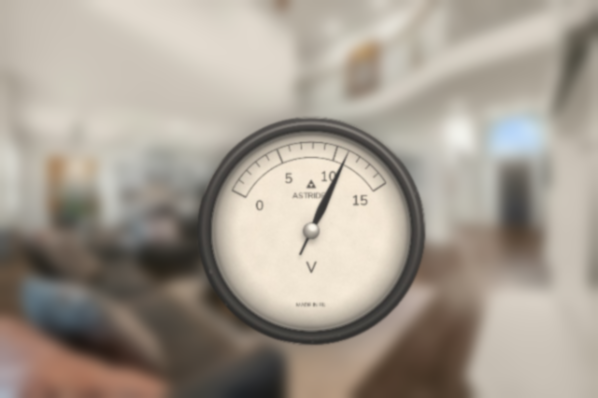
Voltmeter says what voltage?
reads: 11 V
